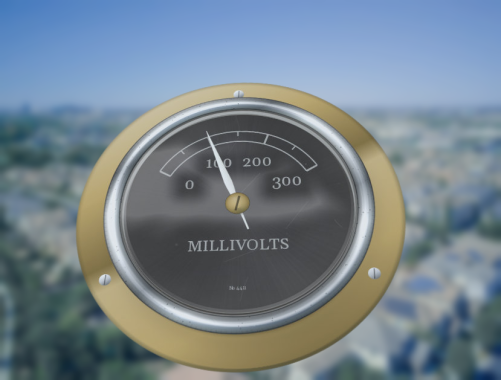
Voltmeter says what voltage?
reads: 100 mV
